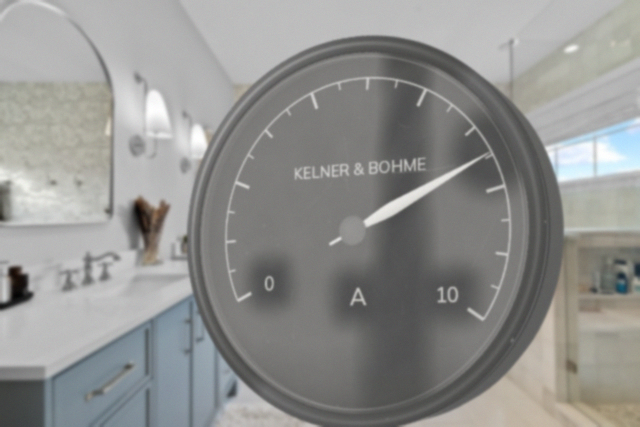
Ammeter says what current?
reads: 7.5 A
